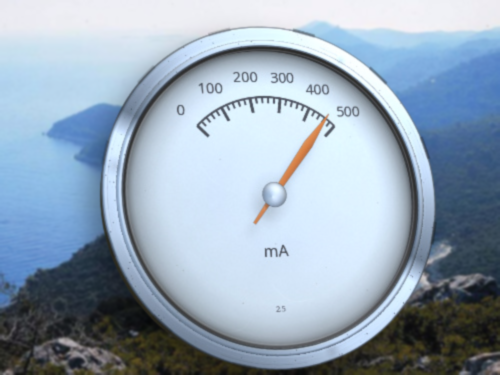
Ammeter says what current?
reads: 460 mA
